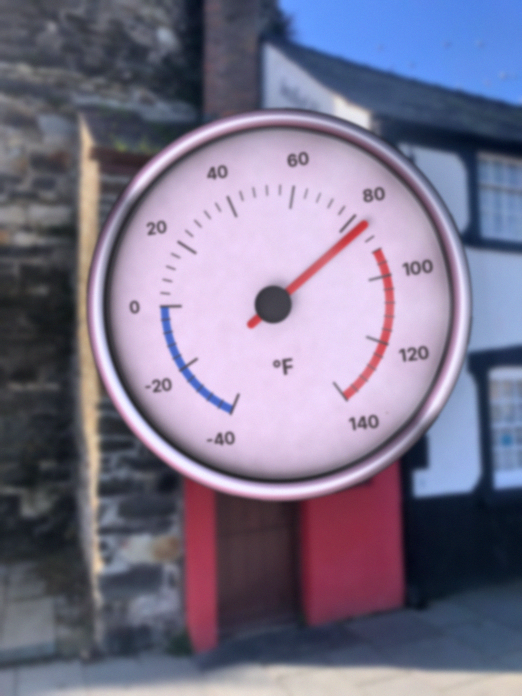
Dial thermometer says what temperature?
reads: 84 °F
